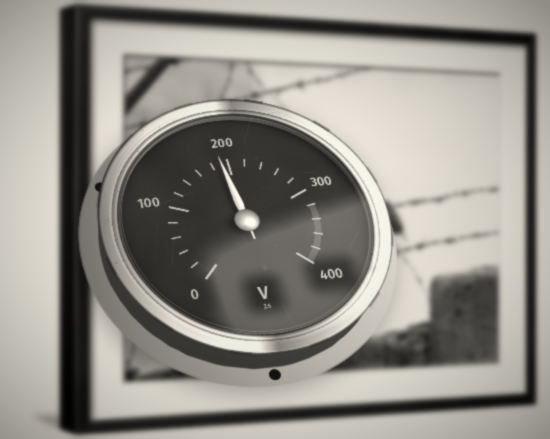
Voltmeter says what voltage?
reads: 190 V
